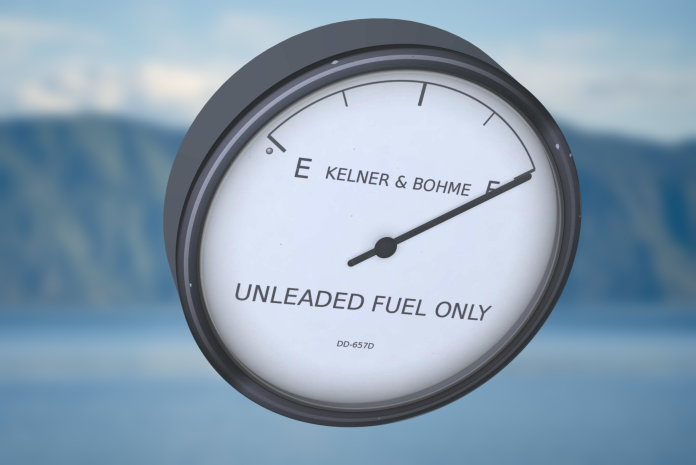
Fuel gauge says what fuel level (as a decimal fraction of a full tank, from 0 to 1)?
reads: 1
